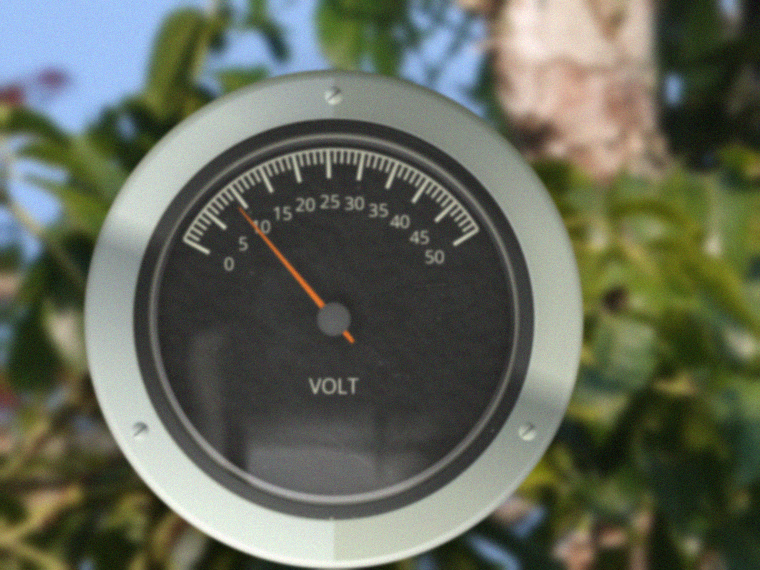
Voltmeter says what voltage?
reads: 9 V
